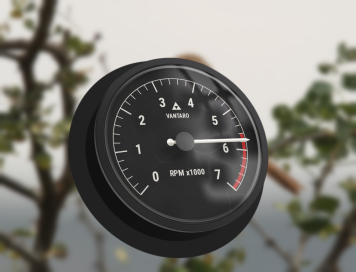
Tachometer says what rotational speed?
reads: 5800 rpm
